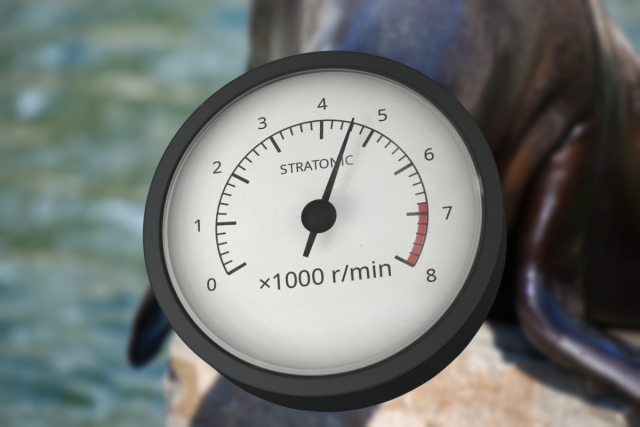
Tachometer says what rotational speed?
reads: 4600 rpm
